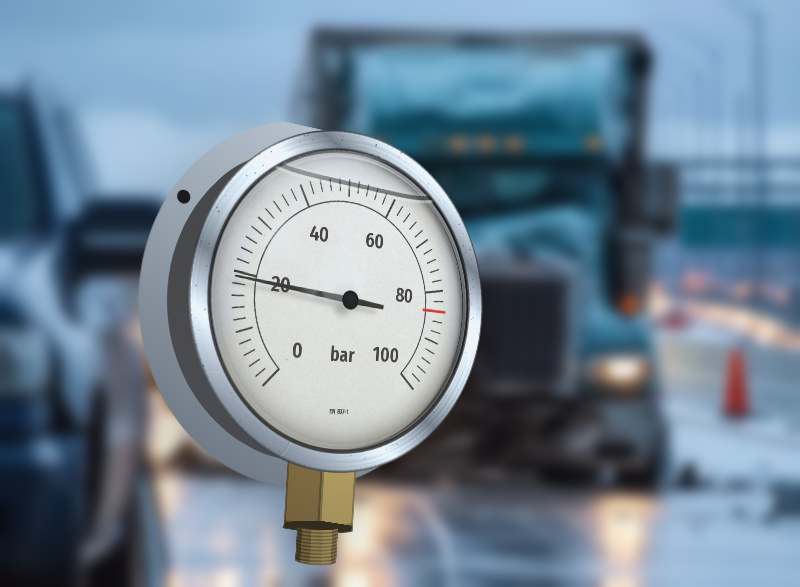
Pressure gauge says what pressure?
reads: 19 bar
